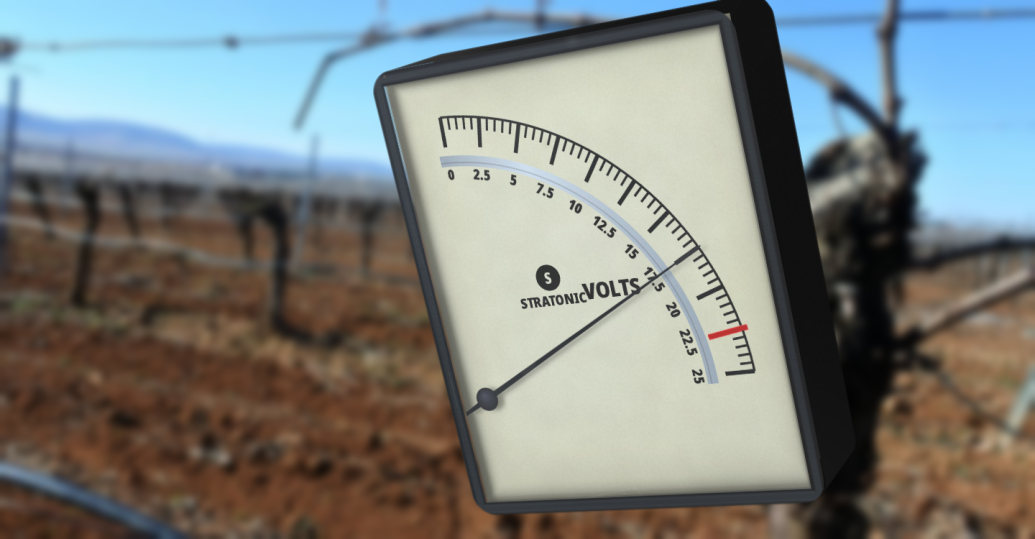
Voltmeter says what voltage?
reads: 17.5 V
